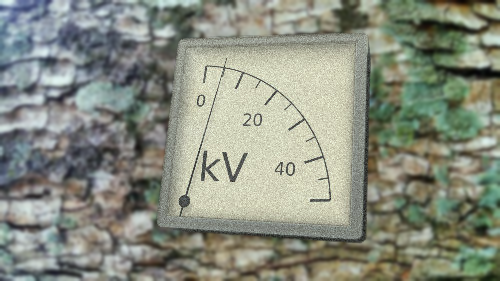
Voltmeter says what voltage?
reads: 5 kV
